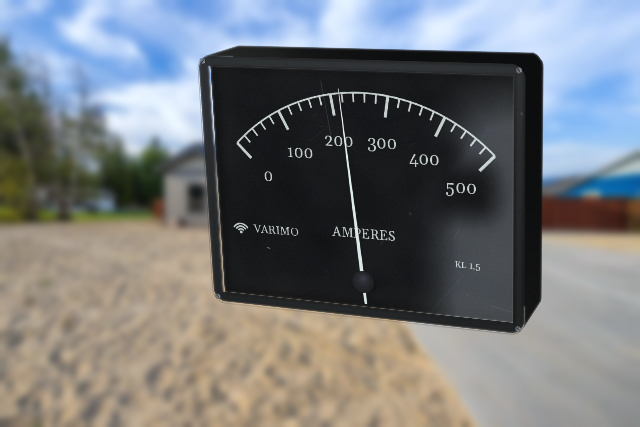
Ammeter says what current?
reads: 220 A
